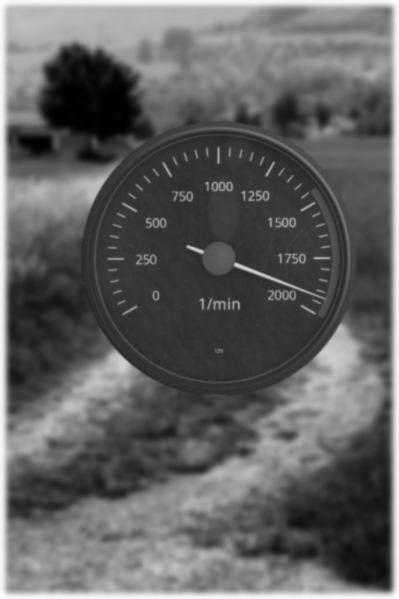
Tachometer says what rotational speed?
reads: 1925 rpm
